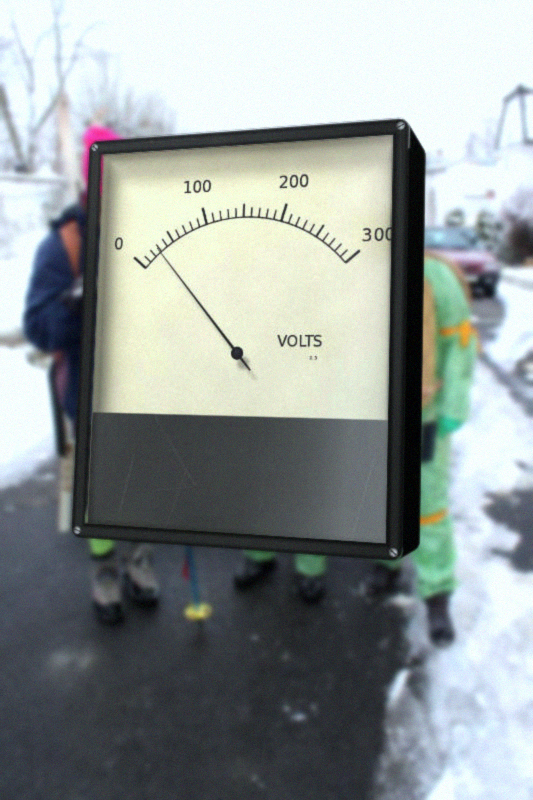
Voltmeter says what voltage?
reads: 30 V
